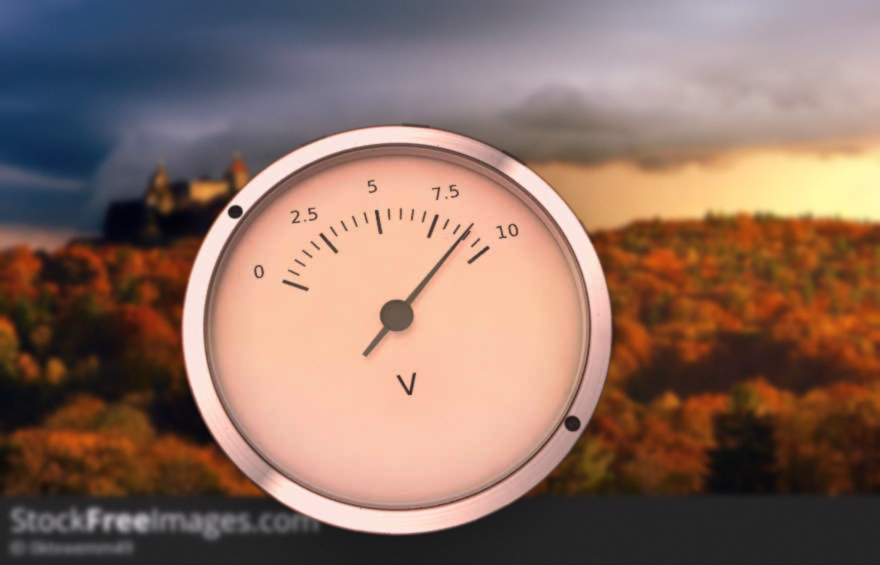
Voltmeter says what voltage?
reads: 9 V
